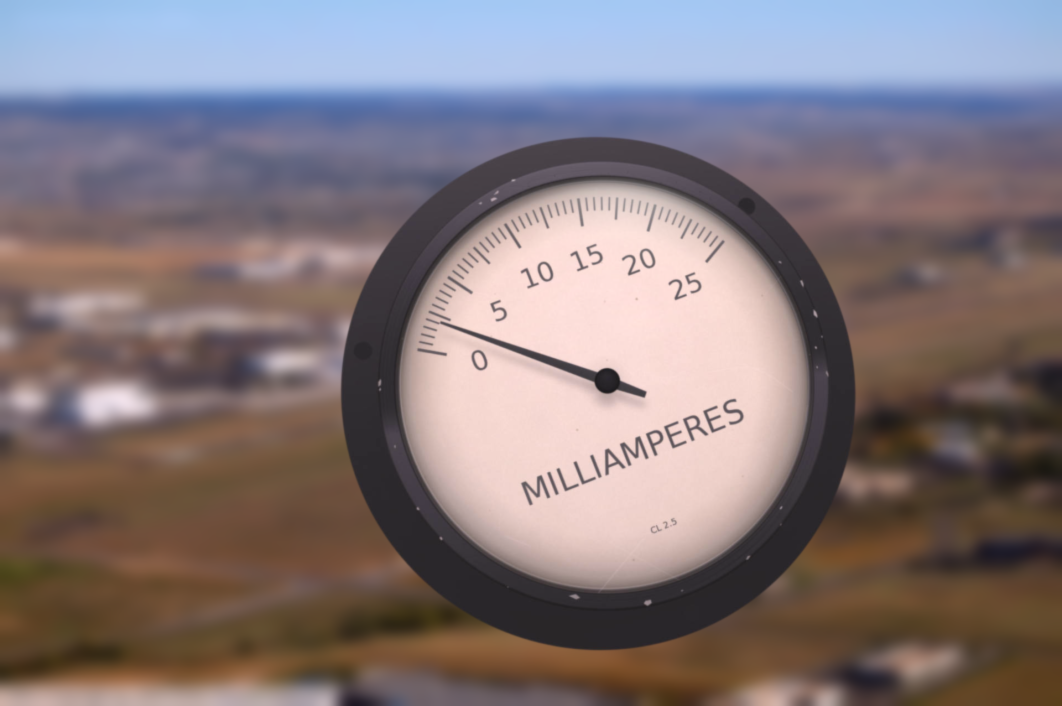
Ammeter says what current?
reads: 2 mA
